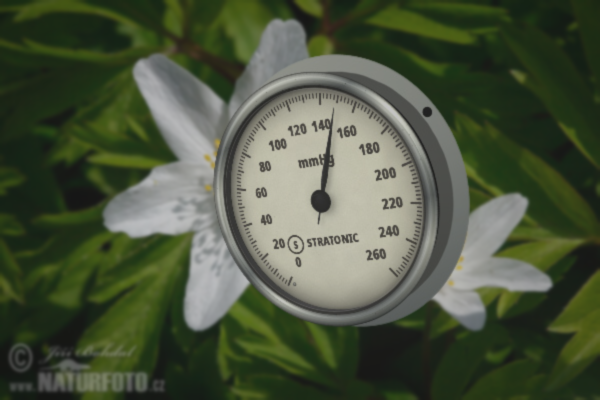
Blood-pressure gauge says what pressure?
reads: 150 mmHg
